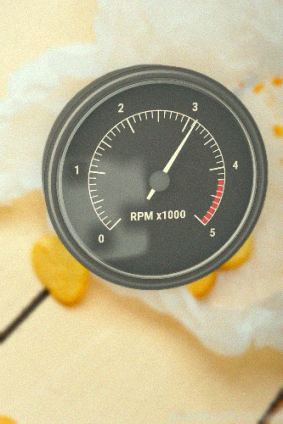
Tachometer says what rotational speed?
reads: 3100 rpm
